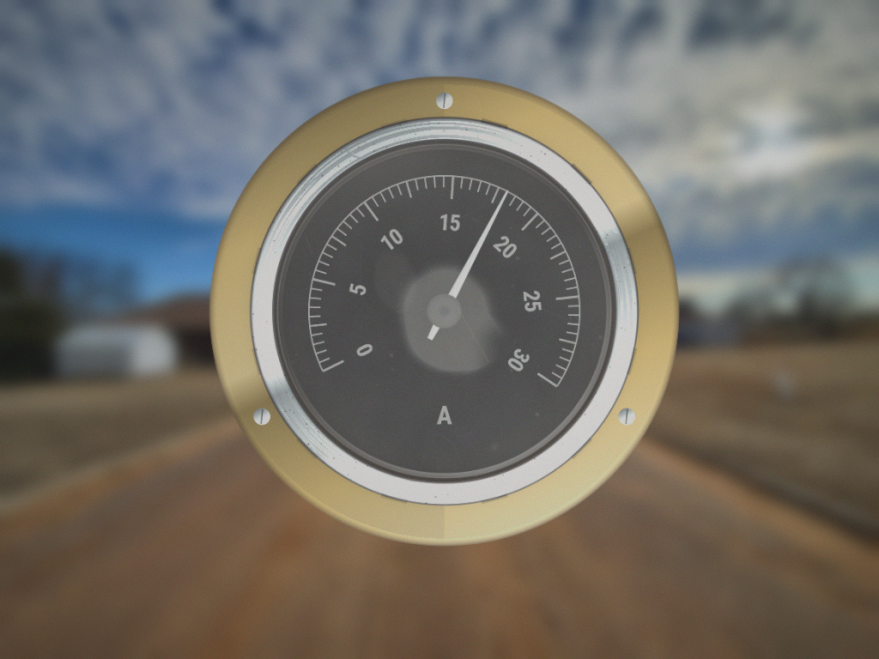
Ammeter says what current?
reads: 18 A
